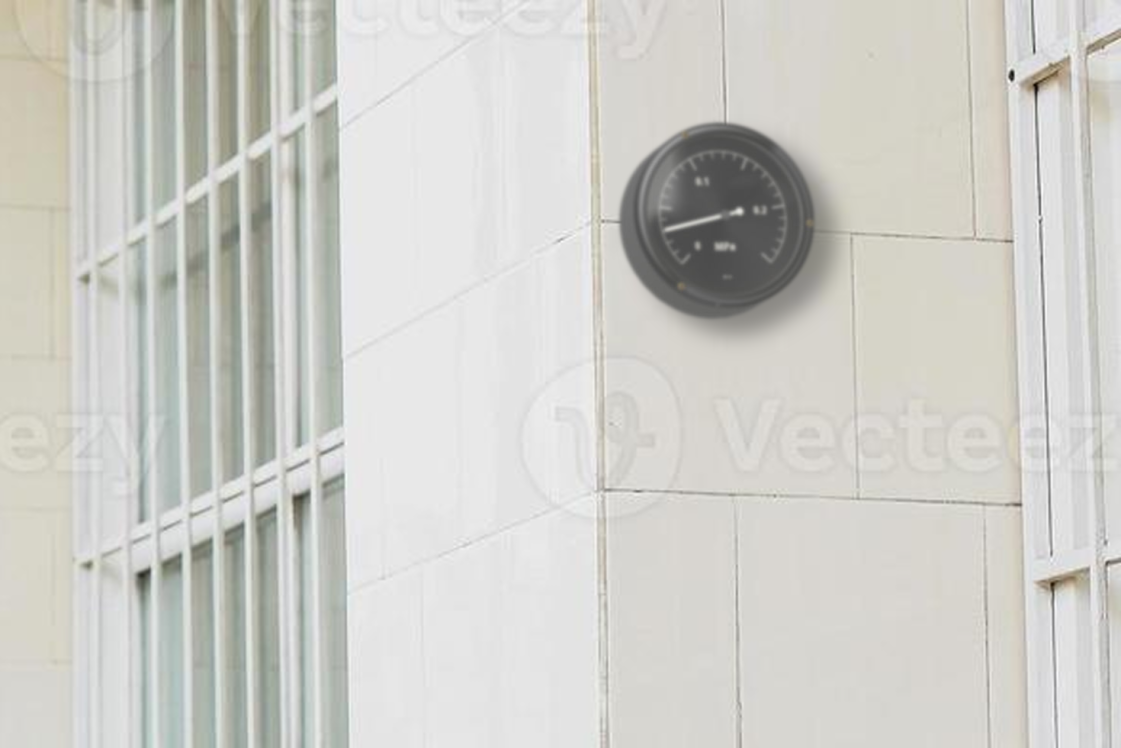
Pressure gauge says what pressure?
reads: 0.03 MPa
